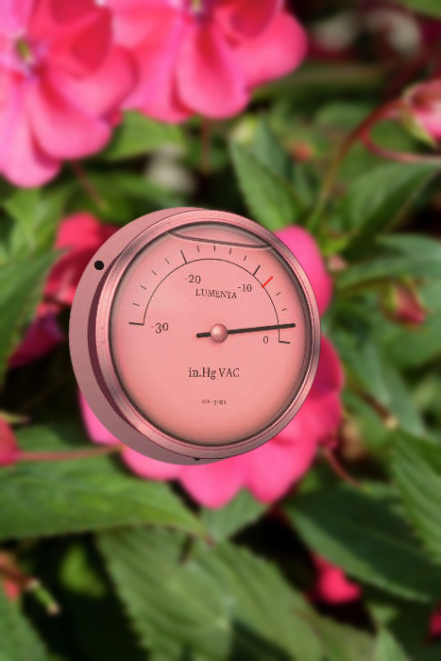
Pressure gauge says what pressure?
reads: -2 inHg
